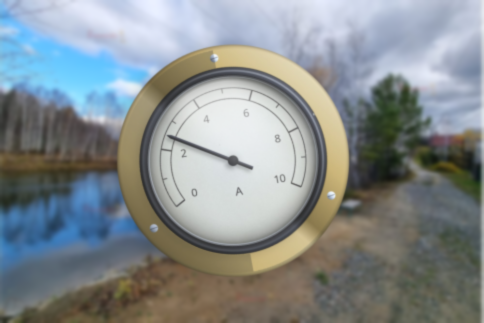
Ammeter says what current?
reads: 2.5 A
